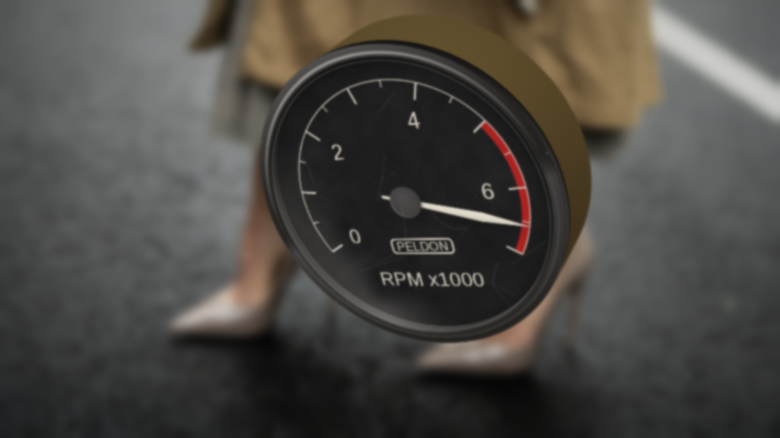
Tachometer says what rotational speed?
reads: 6500 rpm
